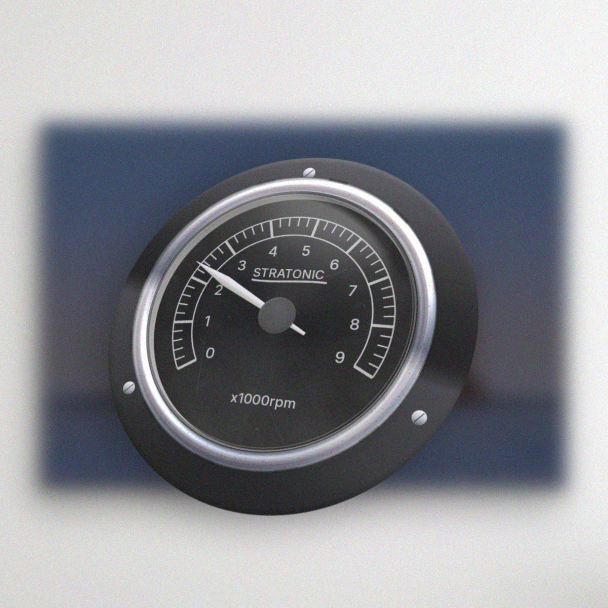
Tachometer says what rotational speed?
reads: 2300 rpm
